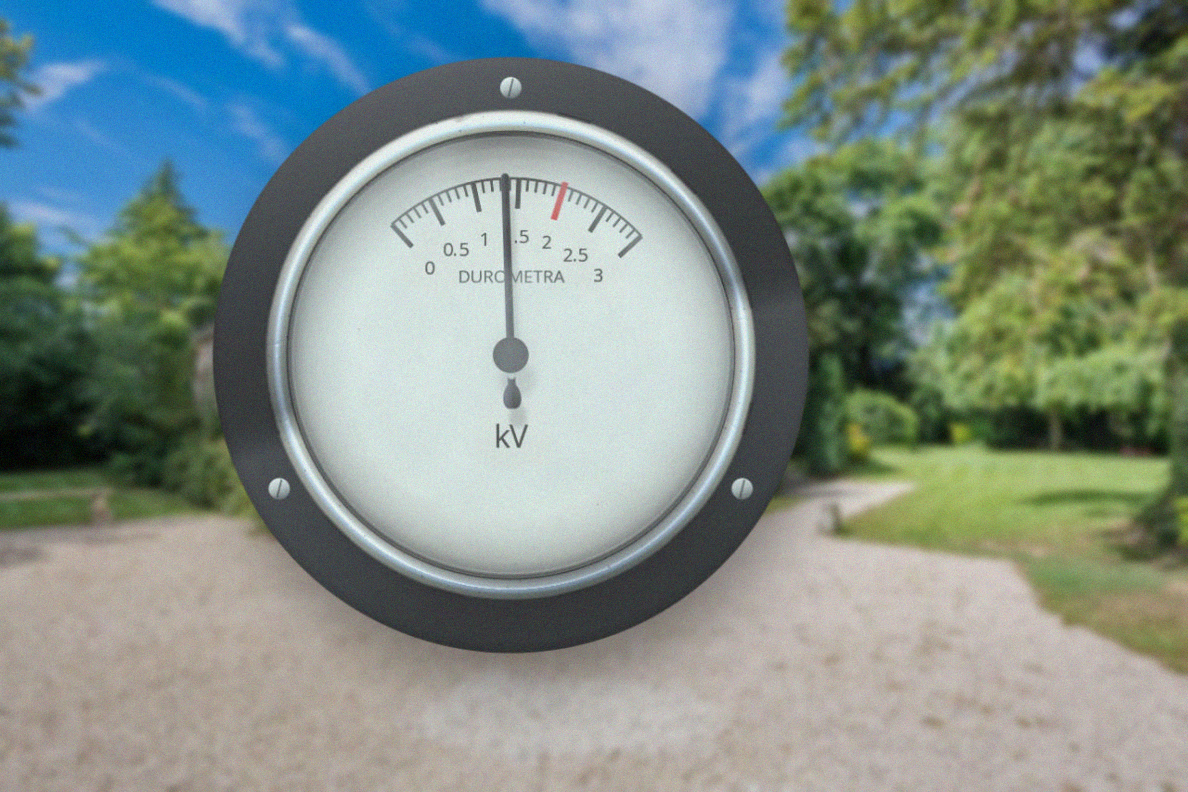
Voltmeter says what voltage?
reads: 1.35 kV
